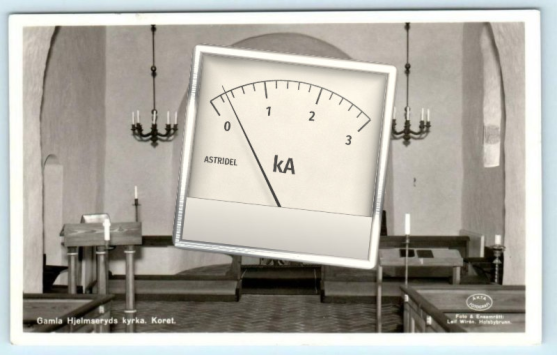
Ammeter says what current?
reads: 0.3 kA
